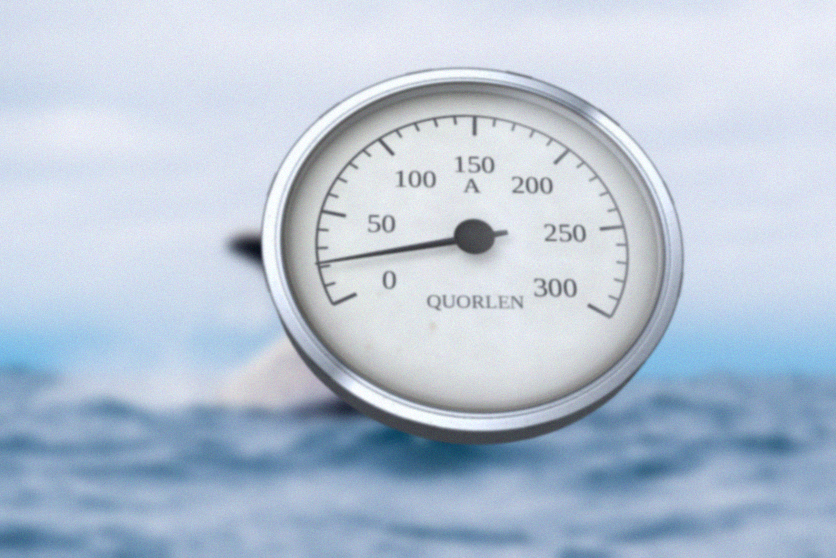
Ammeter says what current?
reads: 20 A
